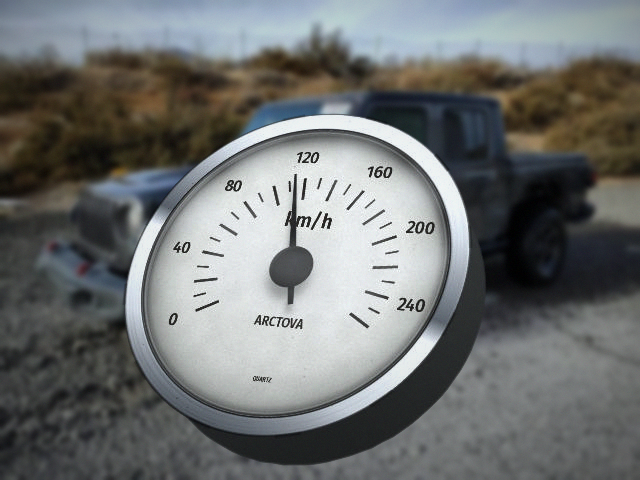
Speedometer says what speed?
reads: 115 km/h
